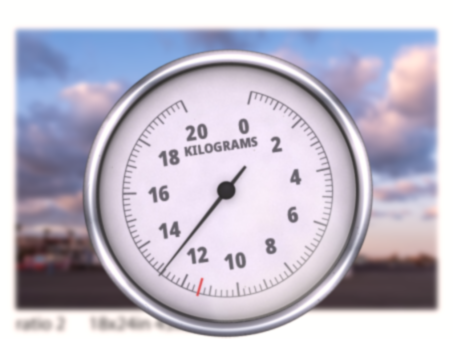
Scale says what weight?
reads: 12.8 kg
